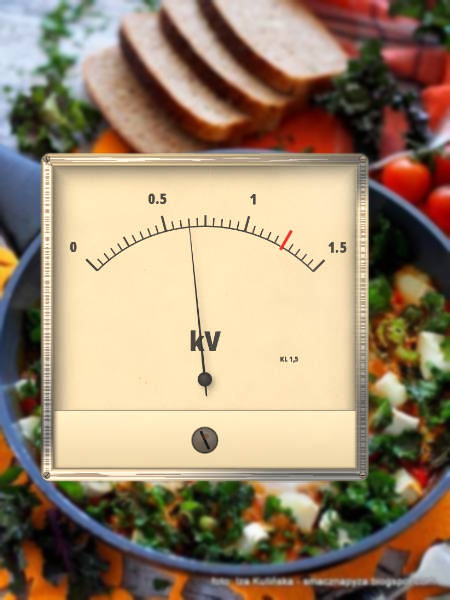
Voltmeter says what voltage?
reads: 0.65 kV
